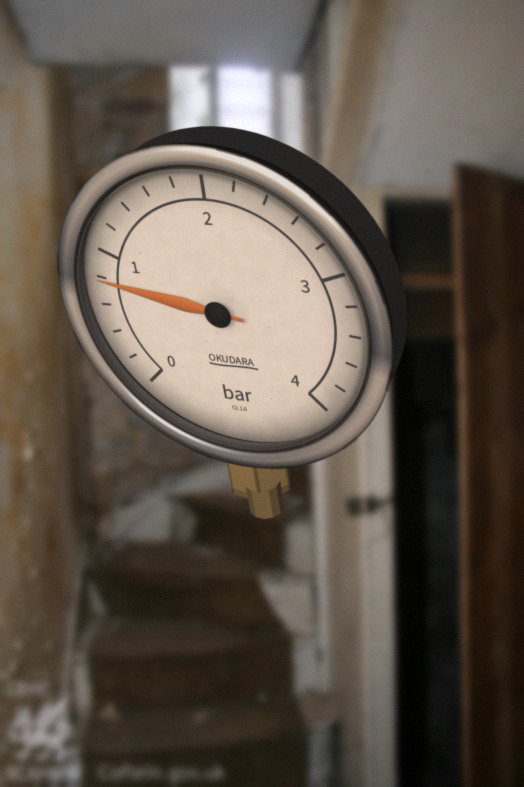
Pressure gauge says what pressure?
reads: 0.8 bar
